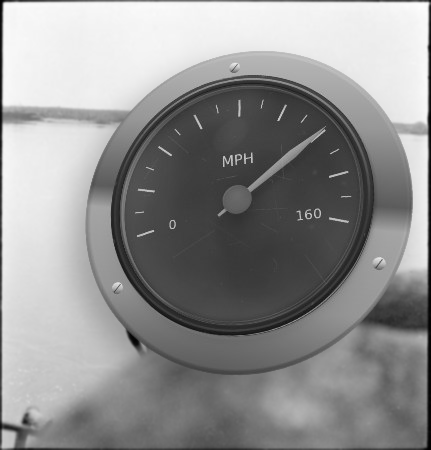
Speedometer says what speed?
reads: 120 mph
